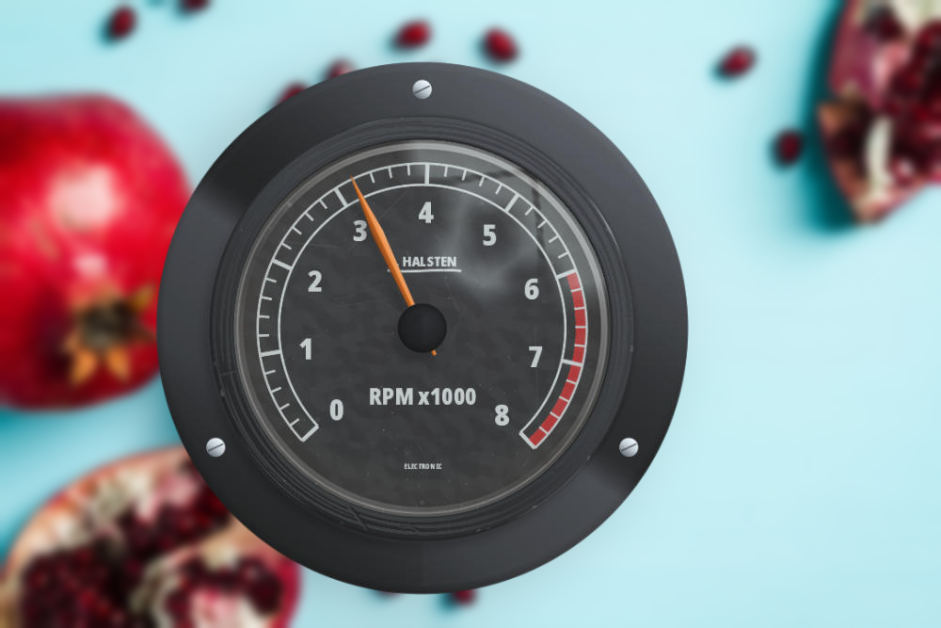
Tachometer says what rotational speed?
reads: 3200 rpm
